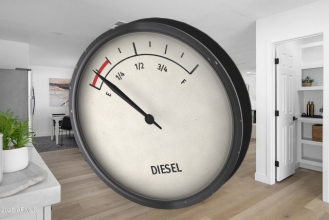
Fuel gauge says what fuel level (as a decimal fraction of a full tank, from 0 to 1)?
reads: 0.125
